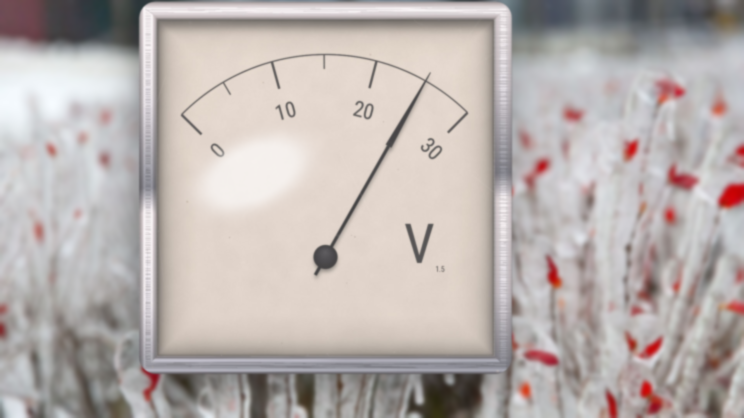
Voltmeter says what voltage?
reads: 25 V
